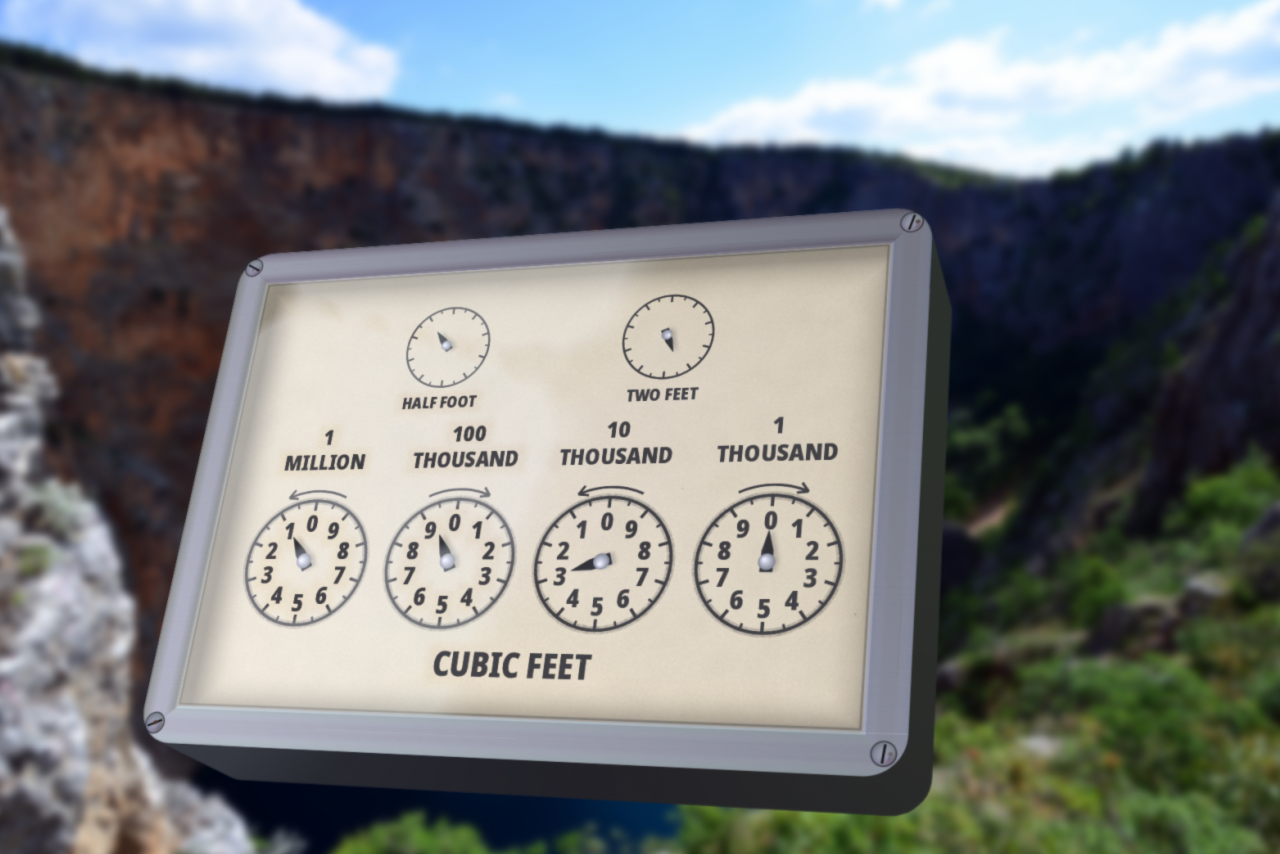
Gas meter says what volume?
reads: 93000 ft³
